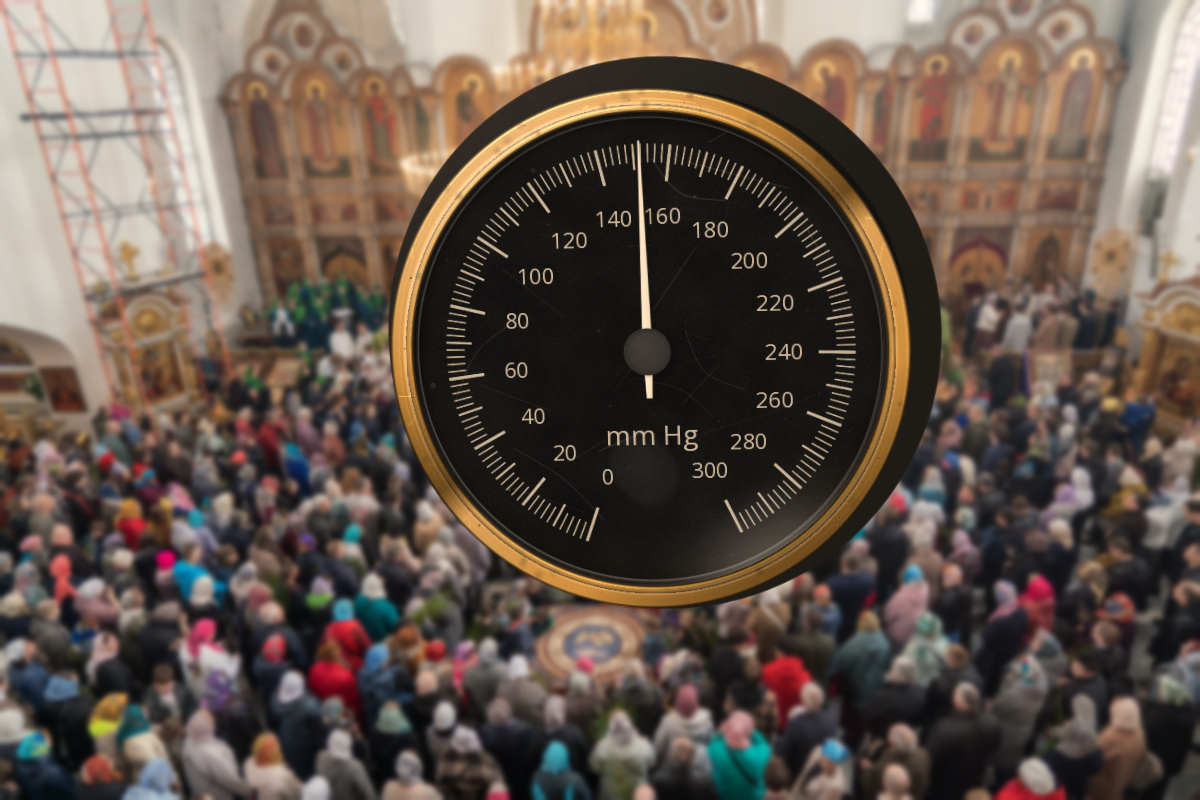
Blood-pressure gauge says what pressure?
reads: 152 mmHg
